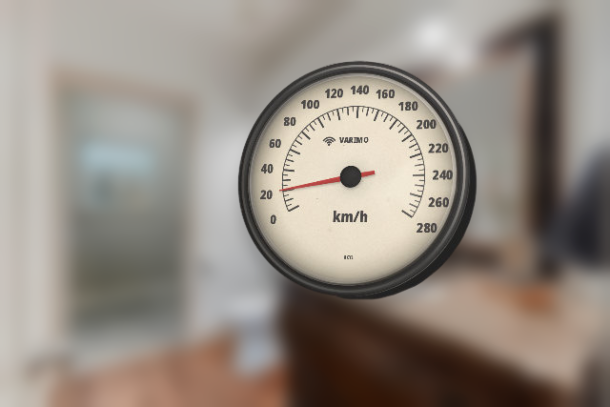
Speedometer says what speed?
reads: 20 km/h
